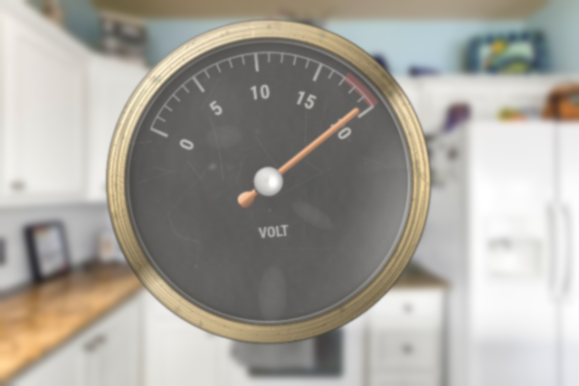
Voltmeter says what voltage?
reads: 19.5 V
